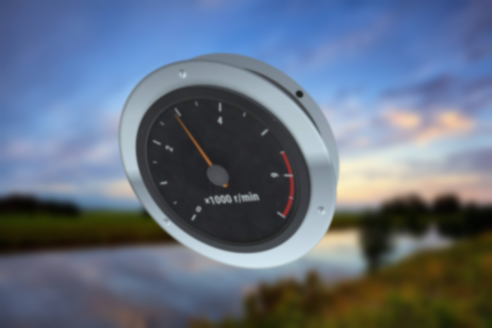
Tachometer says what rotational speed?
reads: 3000 rpm
